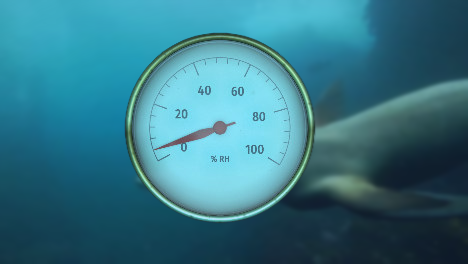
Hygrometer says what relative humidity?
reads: 4 %
